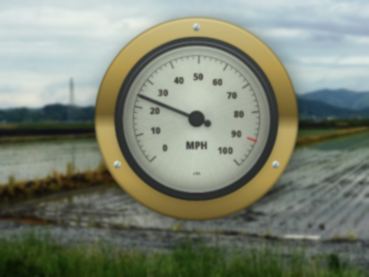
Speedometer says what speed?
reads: 24 mph
